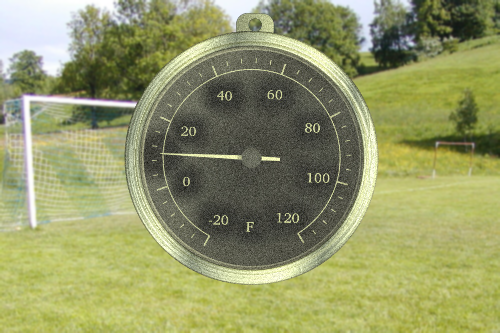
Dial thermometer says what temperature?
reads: 10 °F
